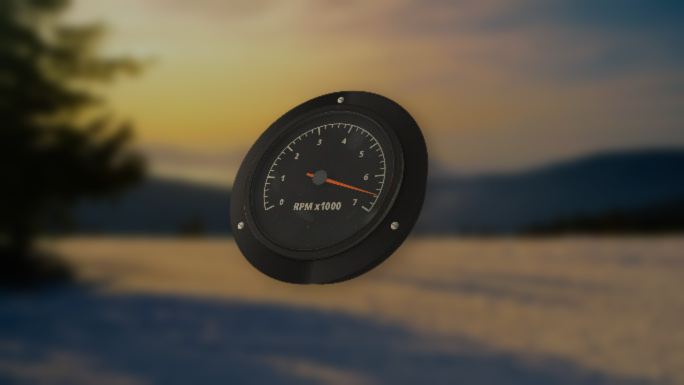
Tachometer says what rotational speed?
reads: 6600 rpm
